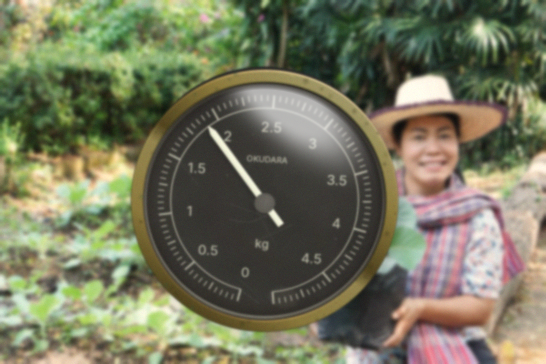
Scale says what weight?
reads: 1.9 kg
